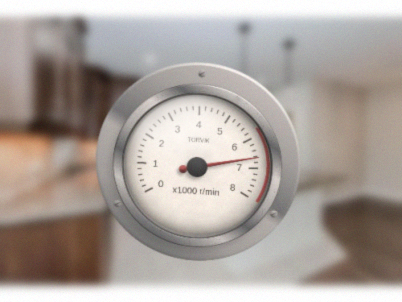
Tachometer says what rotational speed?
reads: 6600 rpm
